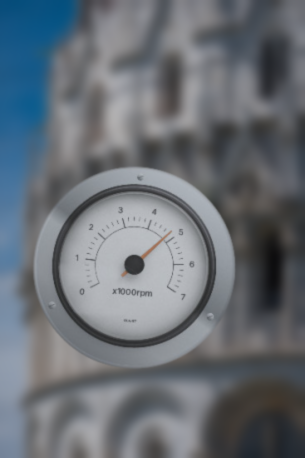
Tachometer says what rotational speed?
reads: 4800 rpm
